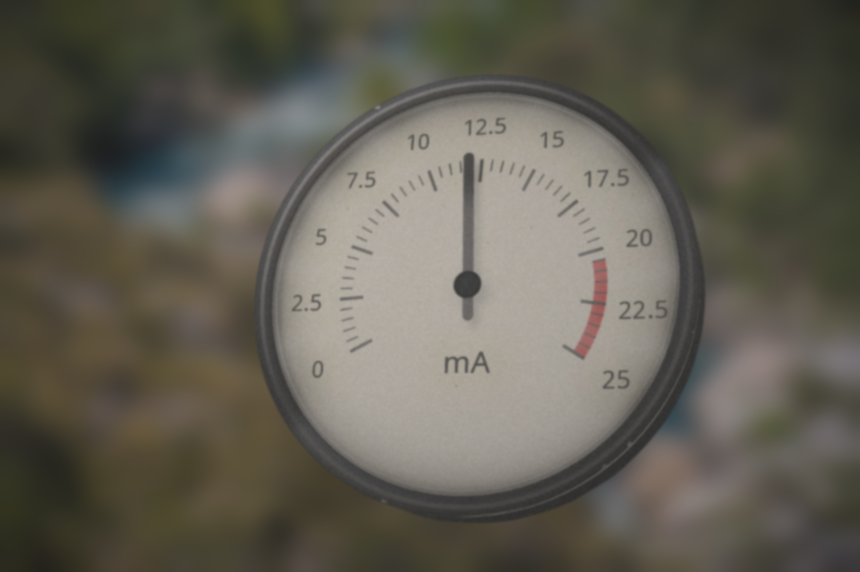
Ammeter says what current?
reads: 12 mA
